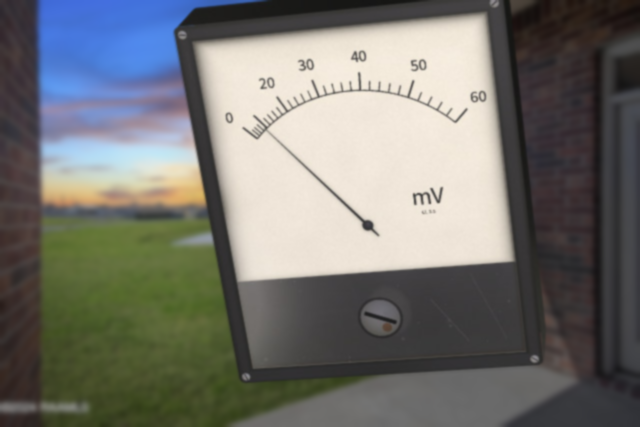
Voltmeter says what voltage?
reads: 10 mV
